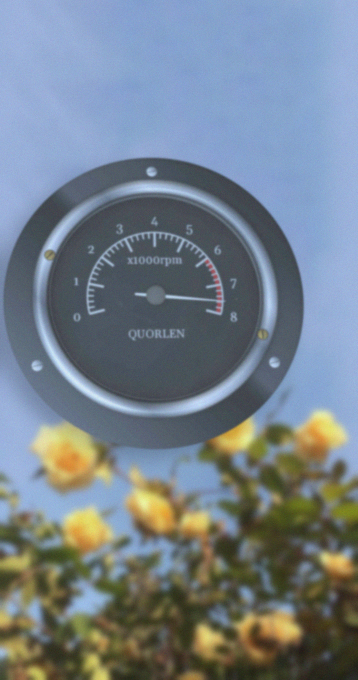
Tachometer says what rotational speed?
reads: 7600 rpm
